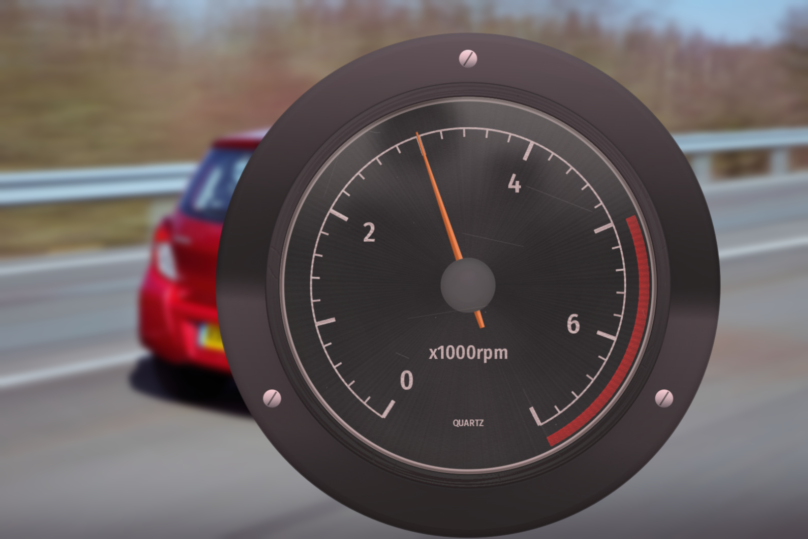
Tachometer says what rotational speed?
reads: 3000 rpm
